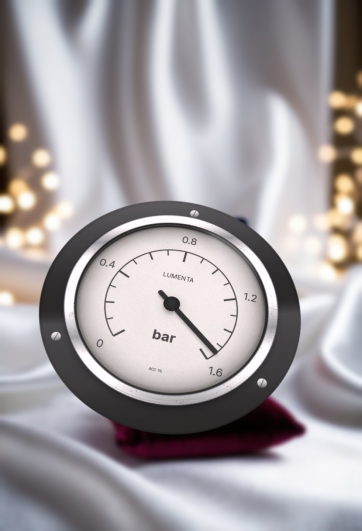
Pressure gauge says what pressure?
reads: 1.55 bar
